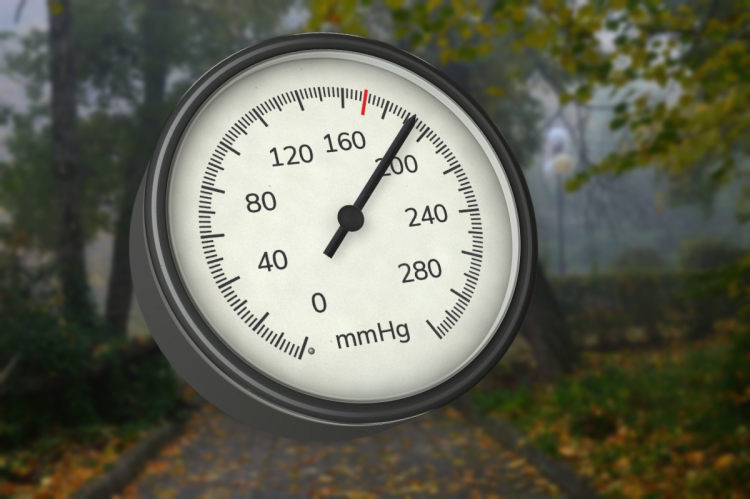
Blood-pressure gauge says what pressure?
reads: 192 mmHg
